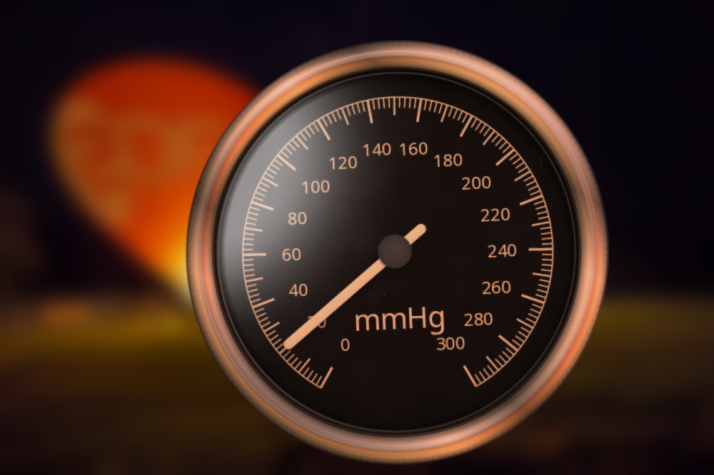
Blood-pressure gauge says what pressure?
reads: 20 mmHg
